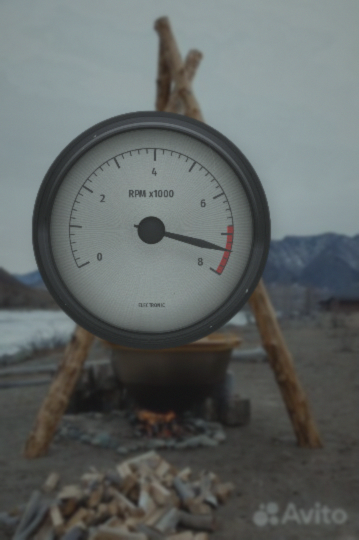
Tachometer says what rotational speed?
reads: 7400 rpm
